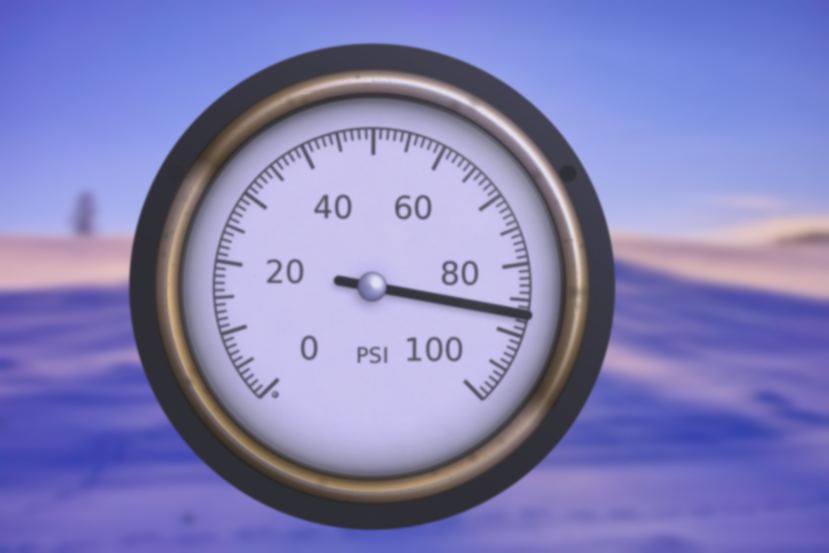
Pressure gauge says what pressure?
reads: 87 psi
